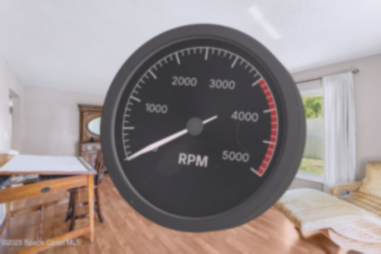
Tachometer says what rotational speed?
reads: 0 rpm
